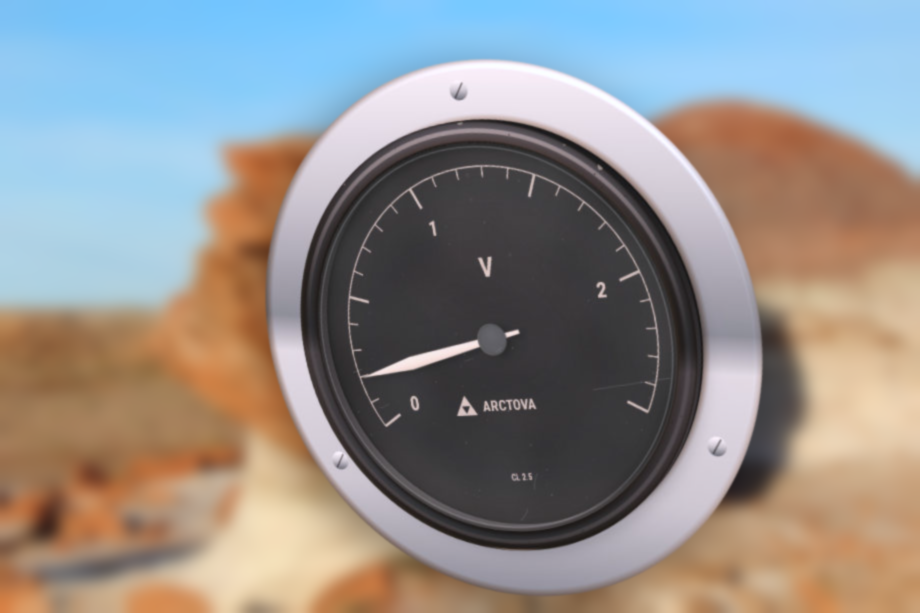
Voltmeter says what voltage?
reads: 0.2 V
